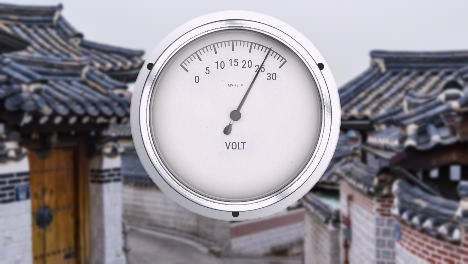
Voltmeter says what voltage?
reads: 25 V
